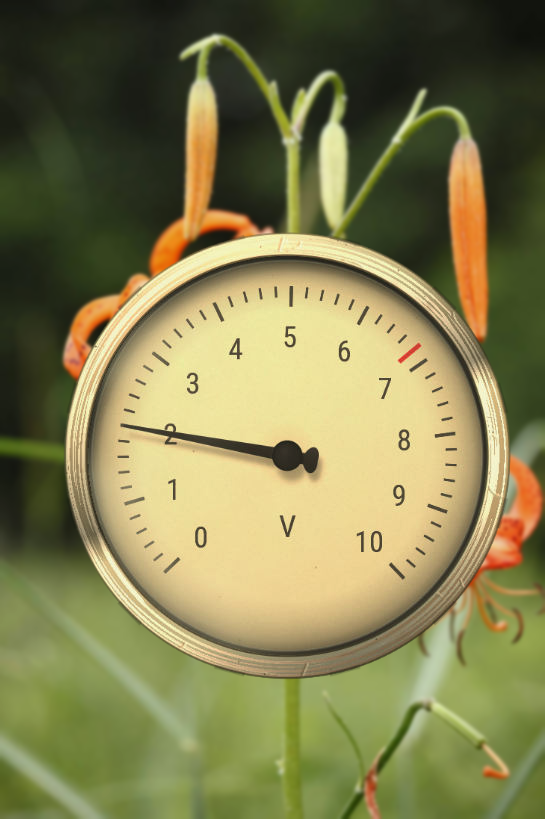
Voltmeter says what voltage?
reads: 2 V
